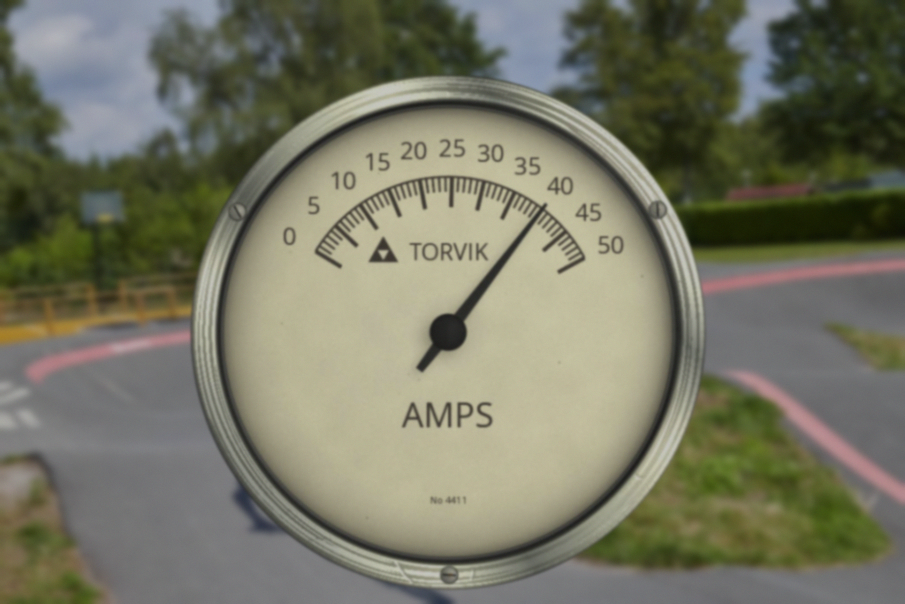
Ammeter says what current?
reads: 40 A
